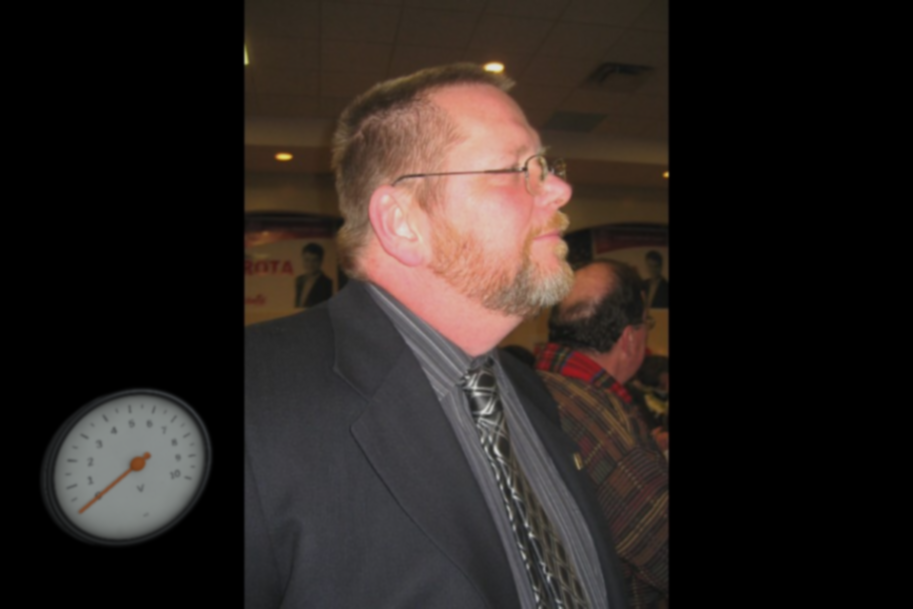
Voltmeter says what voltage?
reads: 0 V
